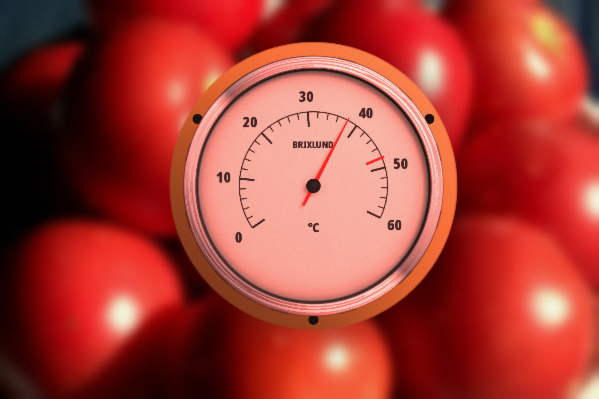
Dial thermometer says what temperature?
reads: 38 °C
